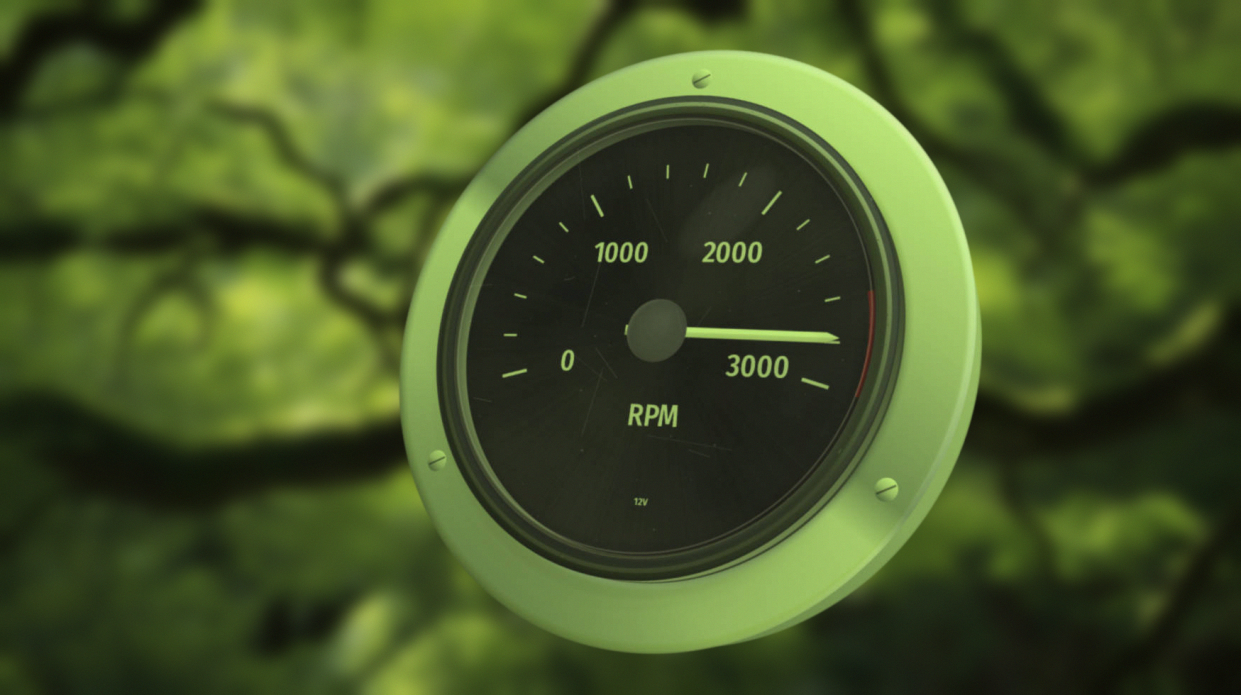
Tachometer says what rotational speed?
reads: 2800 rpm
